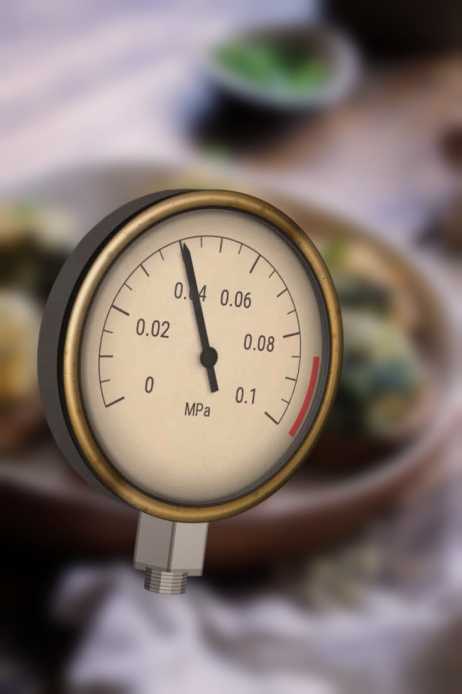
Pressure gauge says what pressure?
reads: 0.04 MPa
